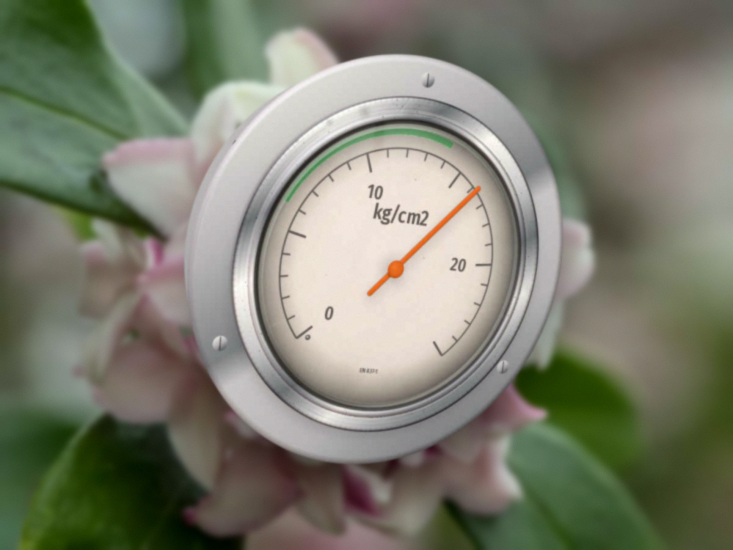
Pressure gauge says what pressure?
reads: 16 kg/cm²
